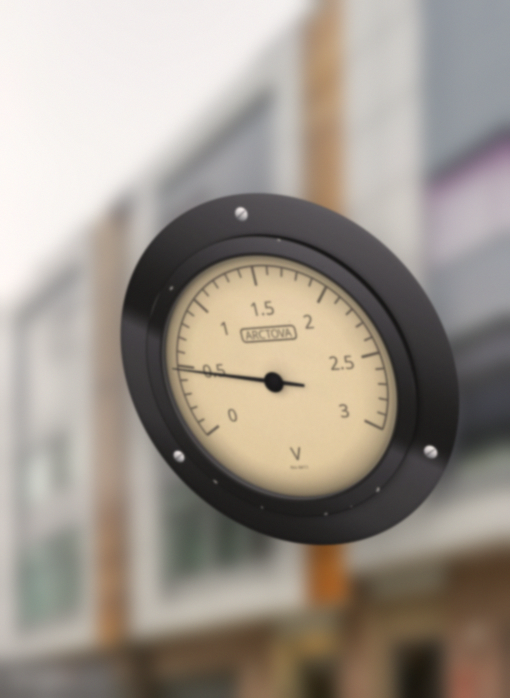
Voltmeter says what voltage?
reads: 0.5 V
